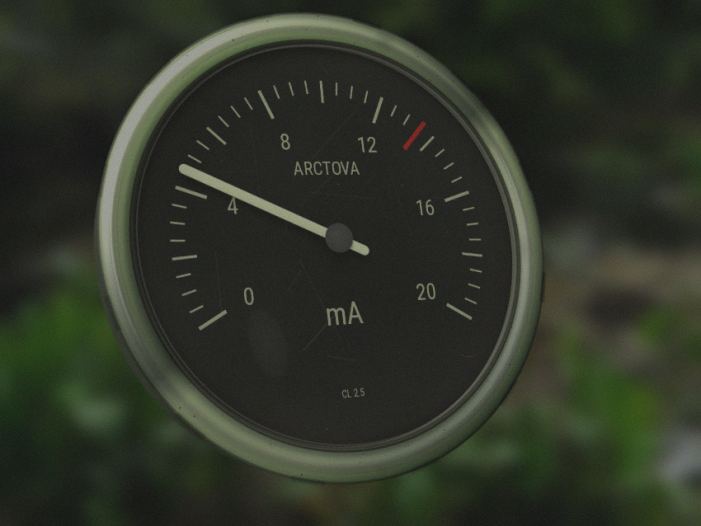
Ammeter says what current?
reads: 4.5 mA
